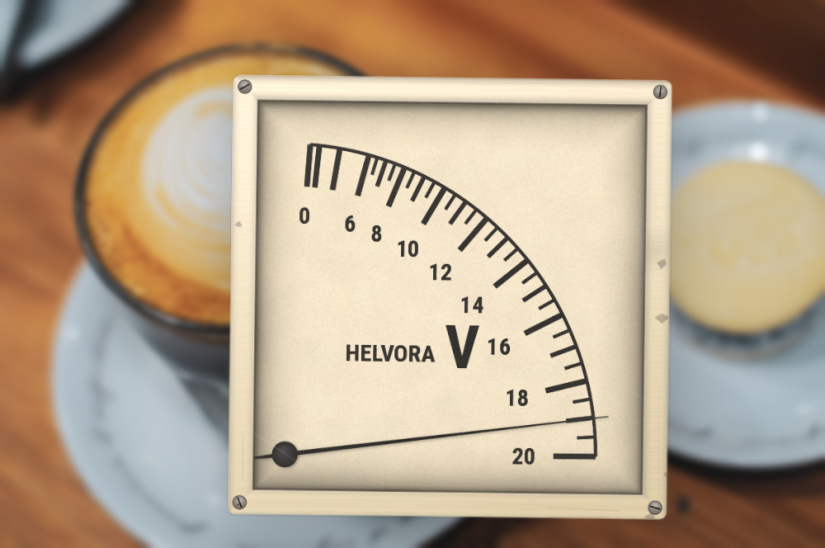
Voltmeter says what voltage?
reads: 19 V
